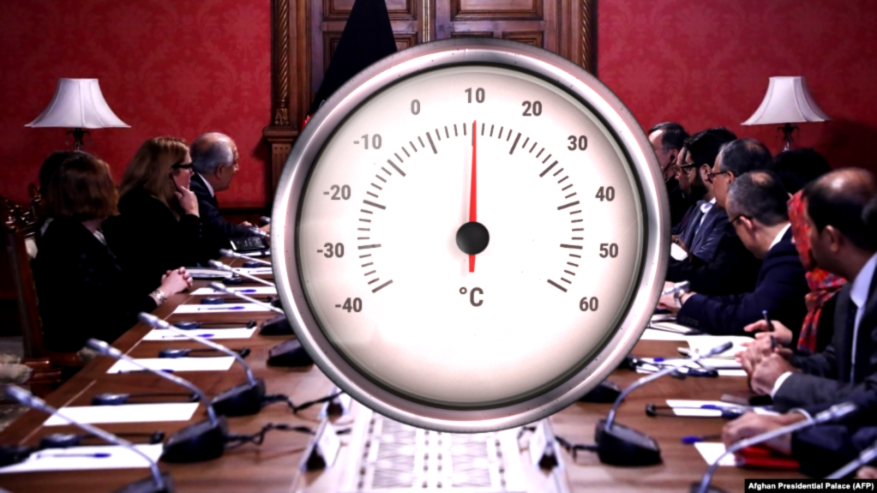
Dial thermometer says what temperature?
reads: 10 °C
